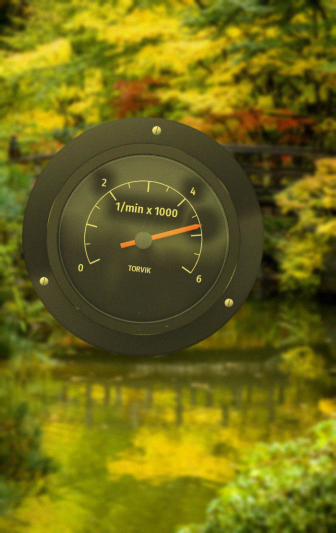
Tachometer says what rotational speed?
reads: 4750 rpm
